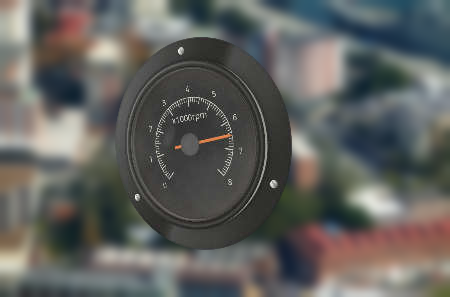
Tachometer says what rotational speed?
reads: 6500 rpm
